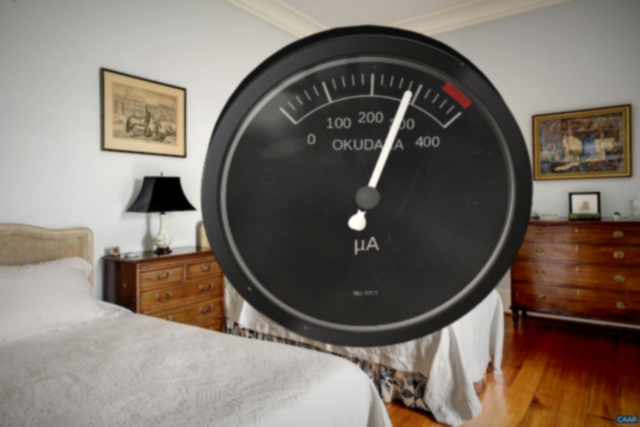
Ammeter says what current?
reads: 280 µA
